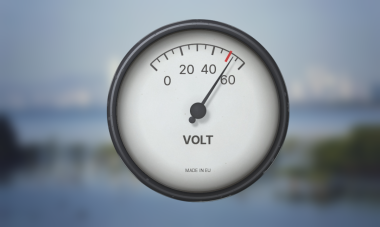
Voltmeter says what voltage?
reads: 52.5 V
